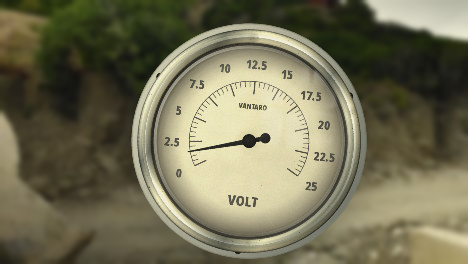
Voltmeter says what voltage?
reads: 1.5 V
